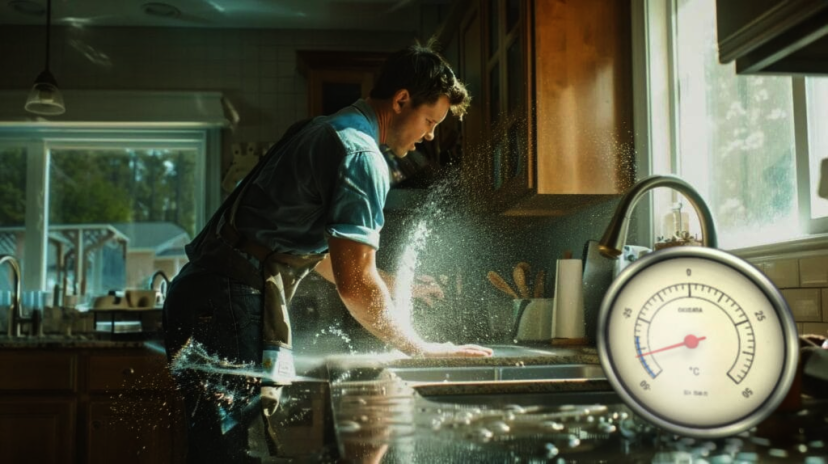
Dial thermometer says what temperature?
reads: -40 °C
